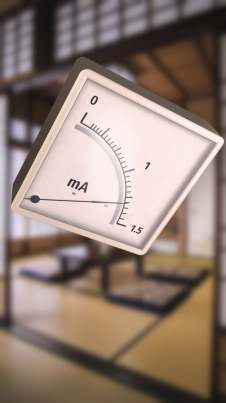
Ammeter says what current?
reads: 1.3 mA
